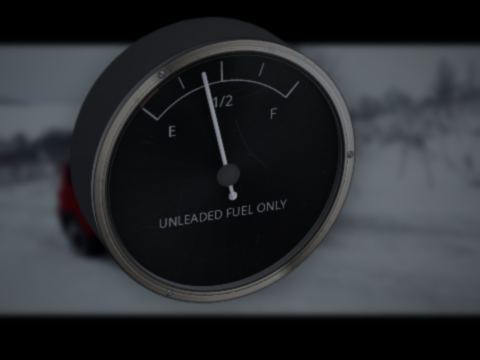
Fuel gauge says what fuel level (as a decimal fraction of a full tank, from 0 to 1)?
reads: 0.375
